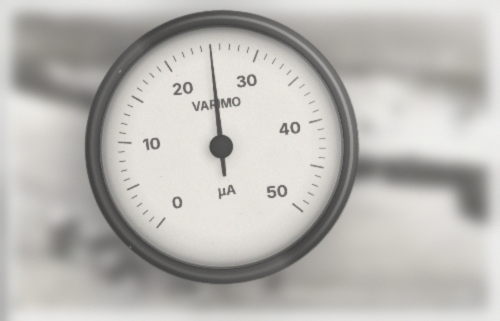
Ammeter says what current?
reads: 25 µA
